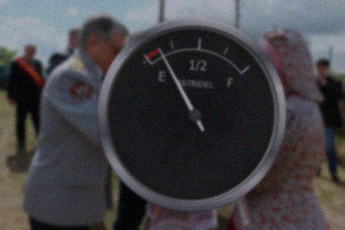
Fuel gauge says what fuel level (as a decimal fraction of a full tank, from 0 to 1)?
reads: 0.125
